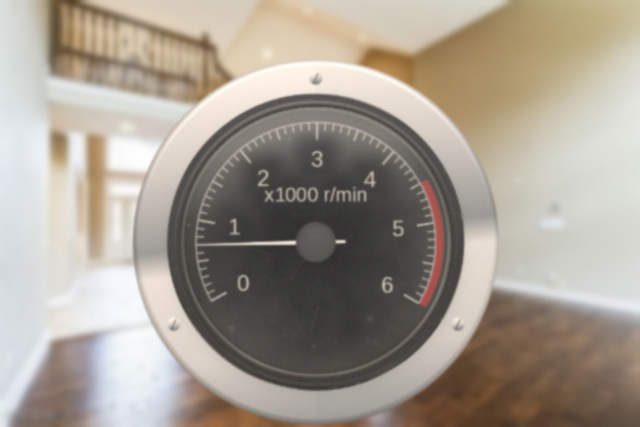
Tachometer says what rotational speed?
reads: 700 rpm
